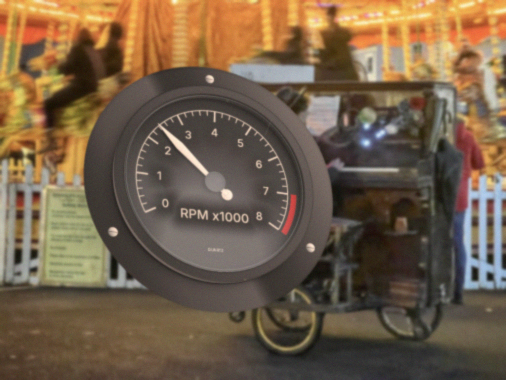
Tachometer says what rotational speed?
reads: 2400 rpm
